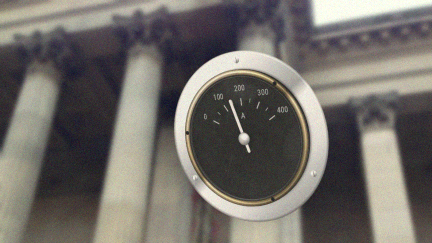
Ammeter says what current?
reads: 150 A
